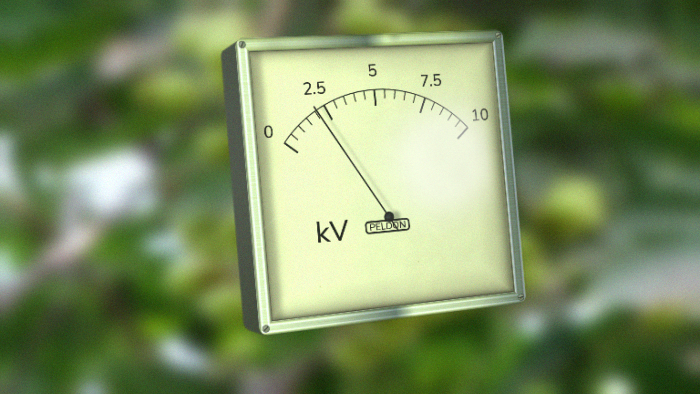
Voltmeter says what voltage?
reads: 2 kV
